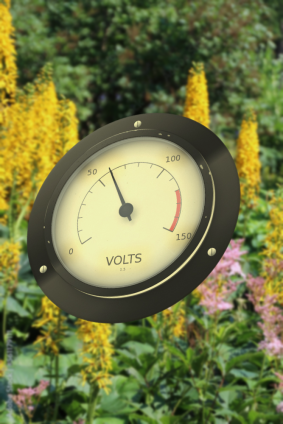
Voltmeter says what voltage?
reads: 60 V
